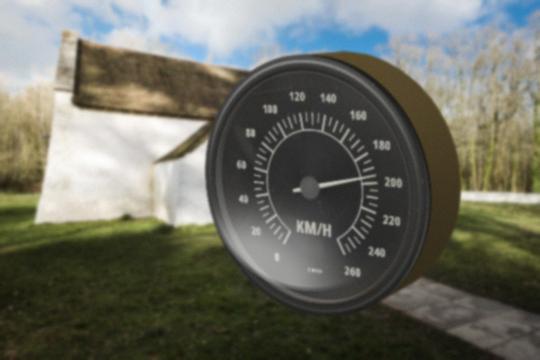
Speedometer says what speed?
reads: 195 km/h
